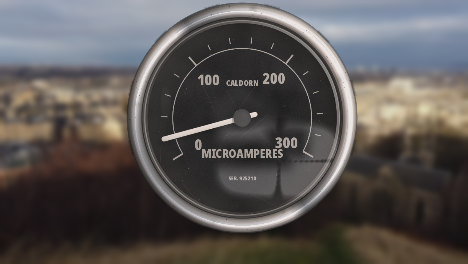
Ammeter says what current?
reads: 20 µA
